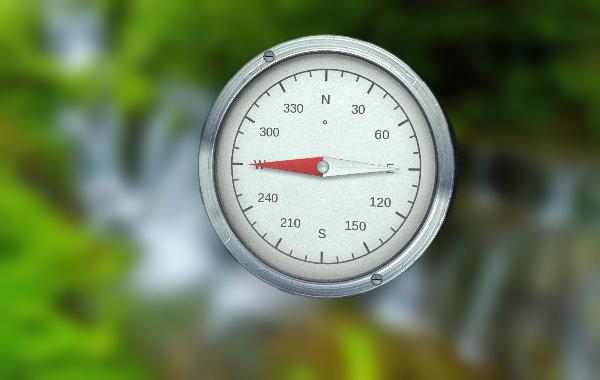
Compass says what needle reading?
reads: 270 °
